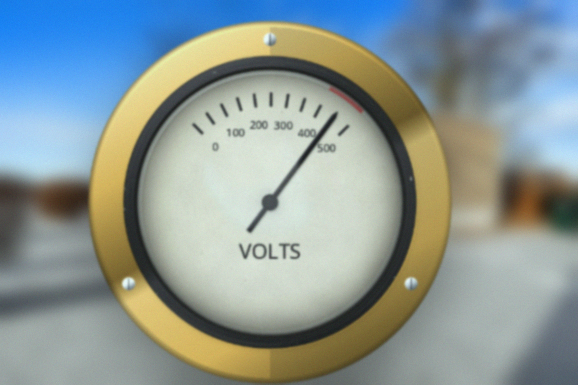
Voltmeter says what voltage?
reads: 450 V
